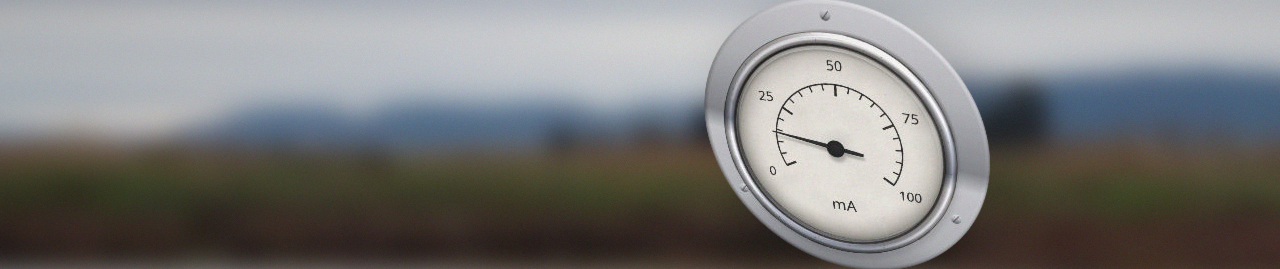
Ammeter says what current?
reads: 15 mA
